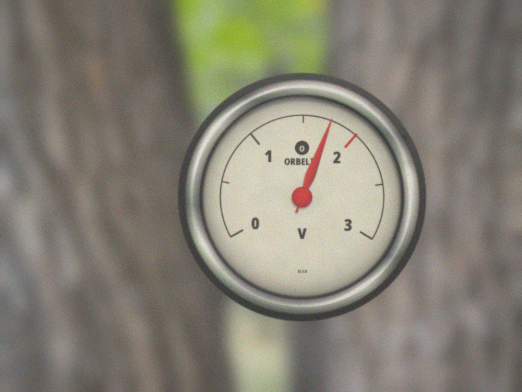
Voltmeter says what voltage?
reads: 1.75 V
